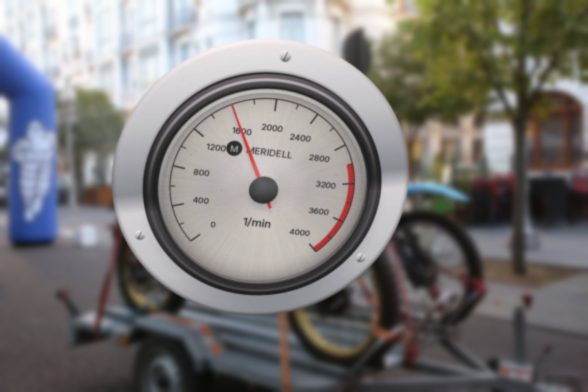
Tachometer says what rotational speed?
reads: 1600 rpm
